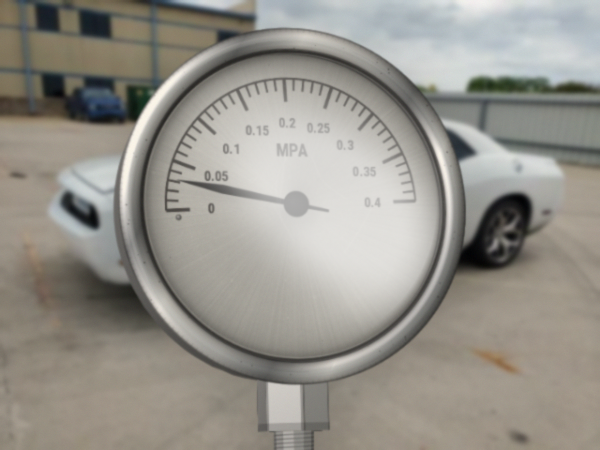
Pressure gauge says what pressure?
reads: 0.03 MPa
